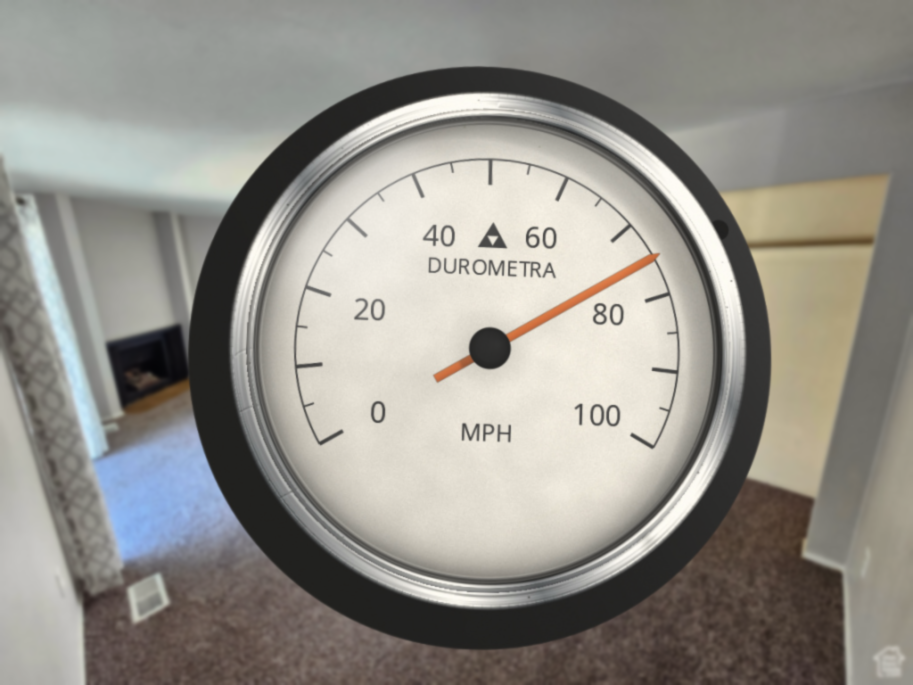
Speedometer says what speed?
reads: 75 mph
